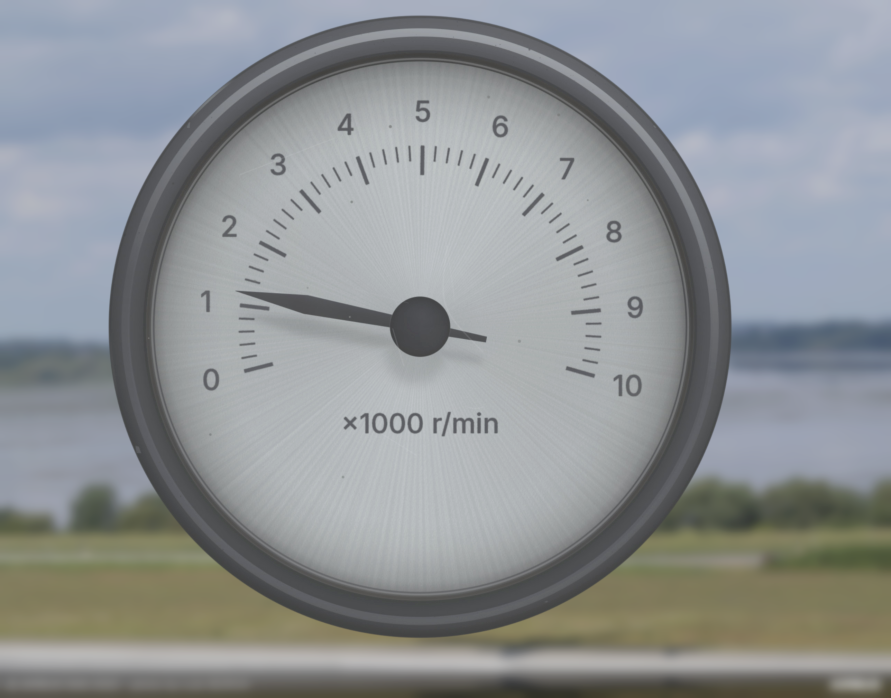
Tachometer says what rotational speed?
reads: 1200 rpm
